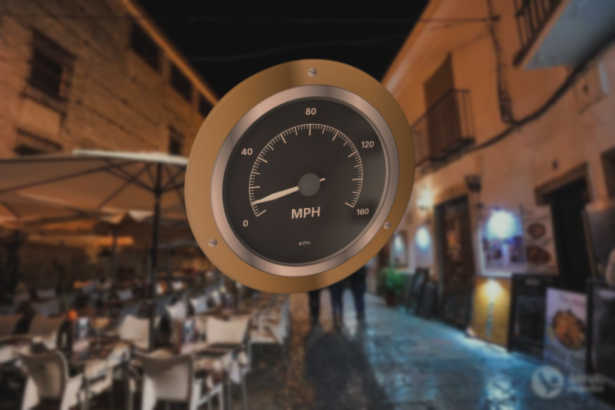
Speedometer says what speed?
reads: 10 mph
